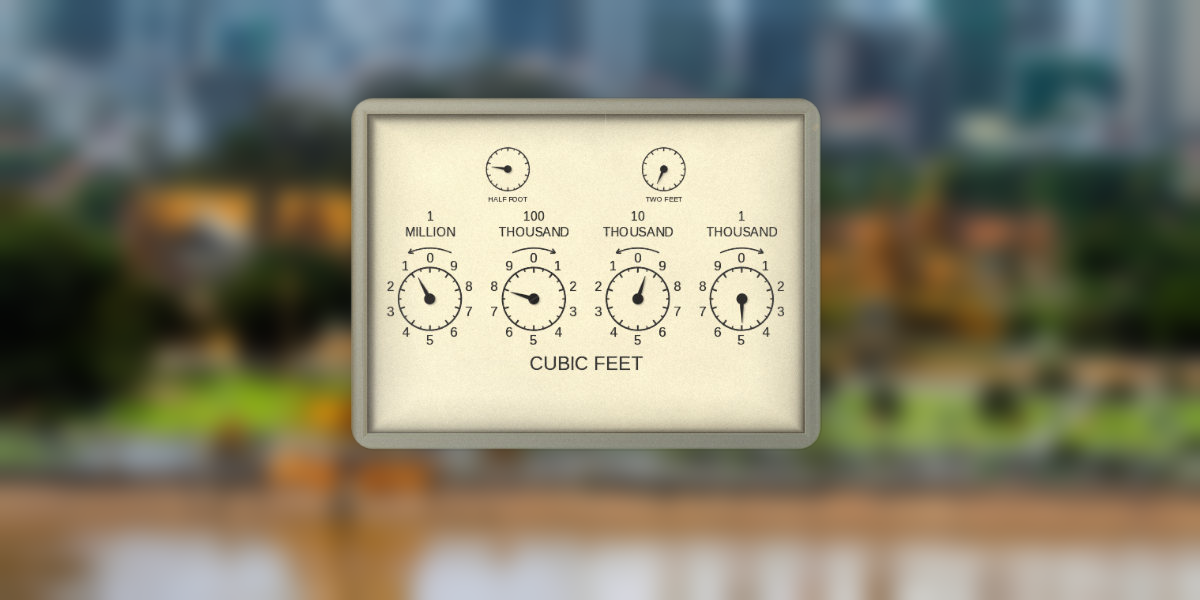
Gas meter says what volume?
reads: 79500 ft³
